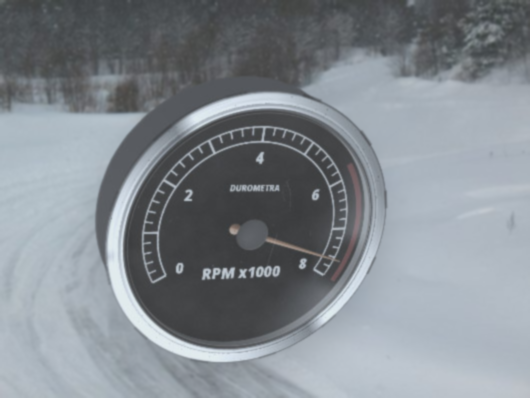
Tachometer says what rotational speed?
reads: 7600 rpm
